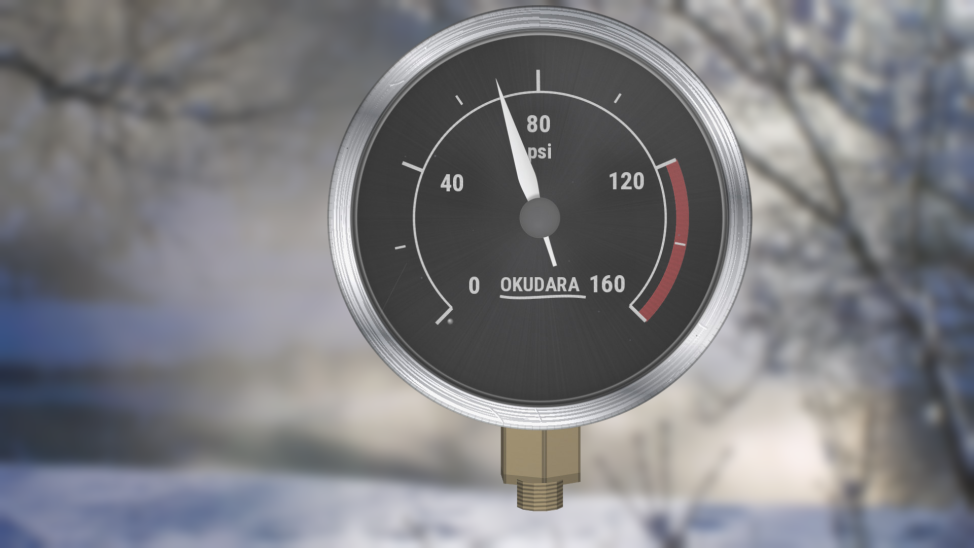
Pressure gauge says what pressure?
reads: 70 psi
